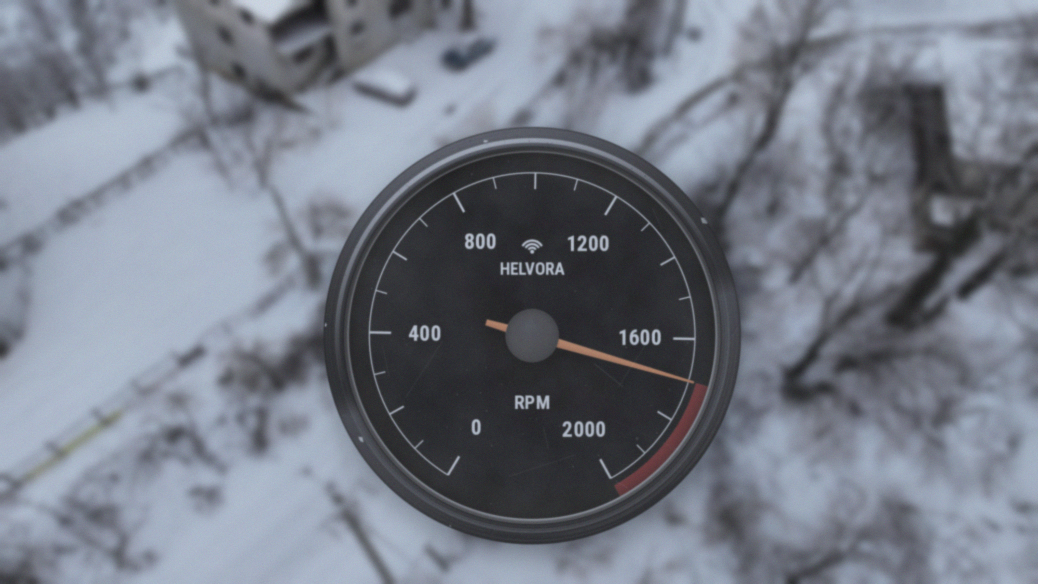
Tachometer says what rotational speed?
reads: 1700 rpm
